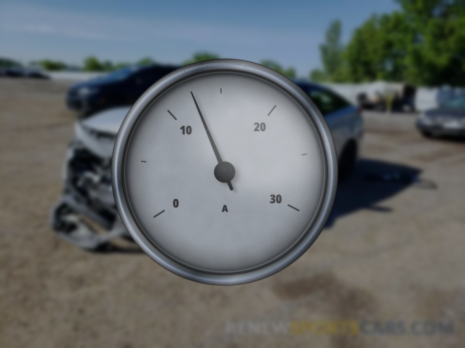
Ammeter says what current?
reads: 12.5 A
